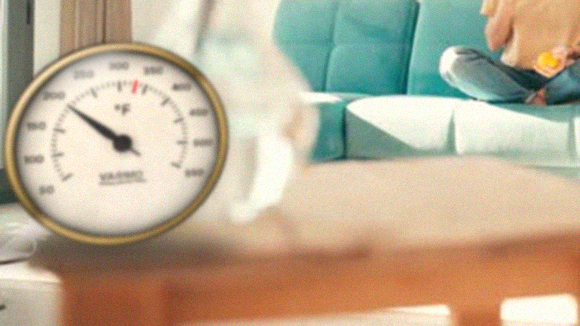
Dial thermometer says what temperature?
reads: 200 °F
